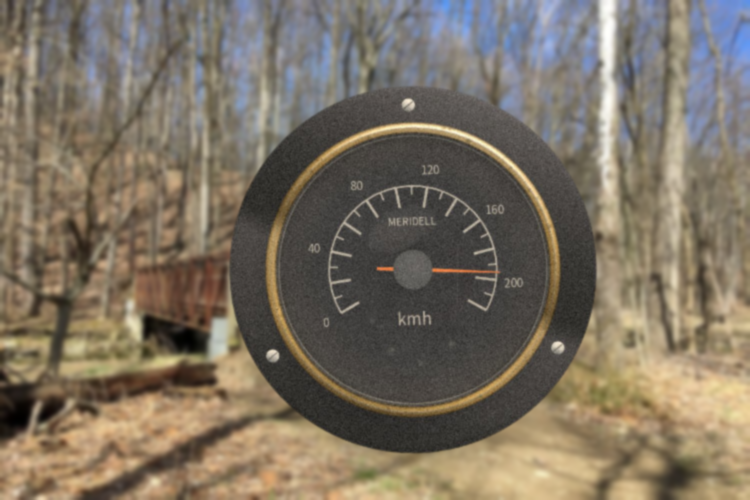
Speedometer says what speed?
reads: 195 km/h
